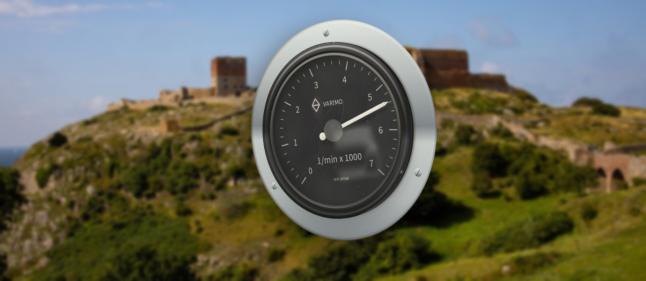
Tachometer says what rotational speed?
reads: 5400 rpm
